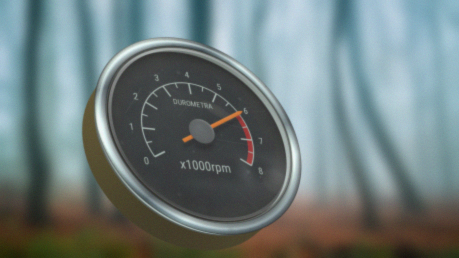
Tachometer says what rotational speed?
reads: 6000 rpm
